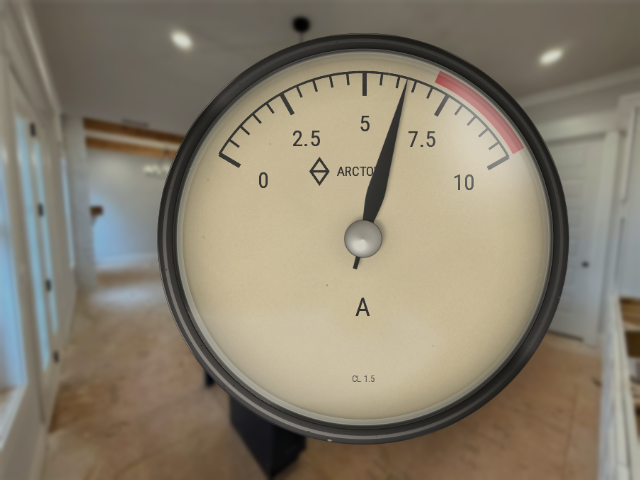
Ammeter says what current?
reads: 6.25 A
